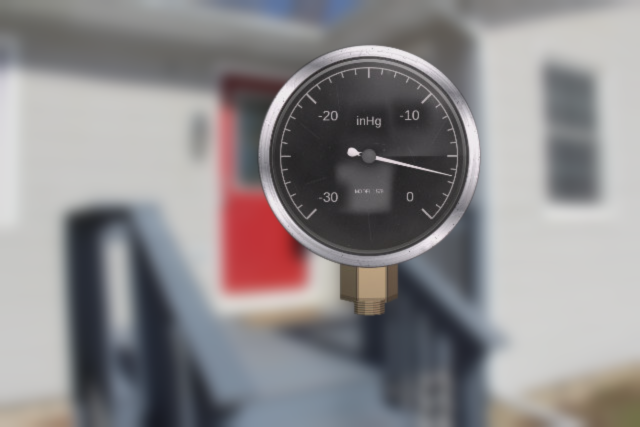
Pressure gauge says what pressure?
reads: -3.5 inHg
